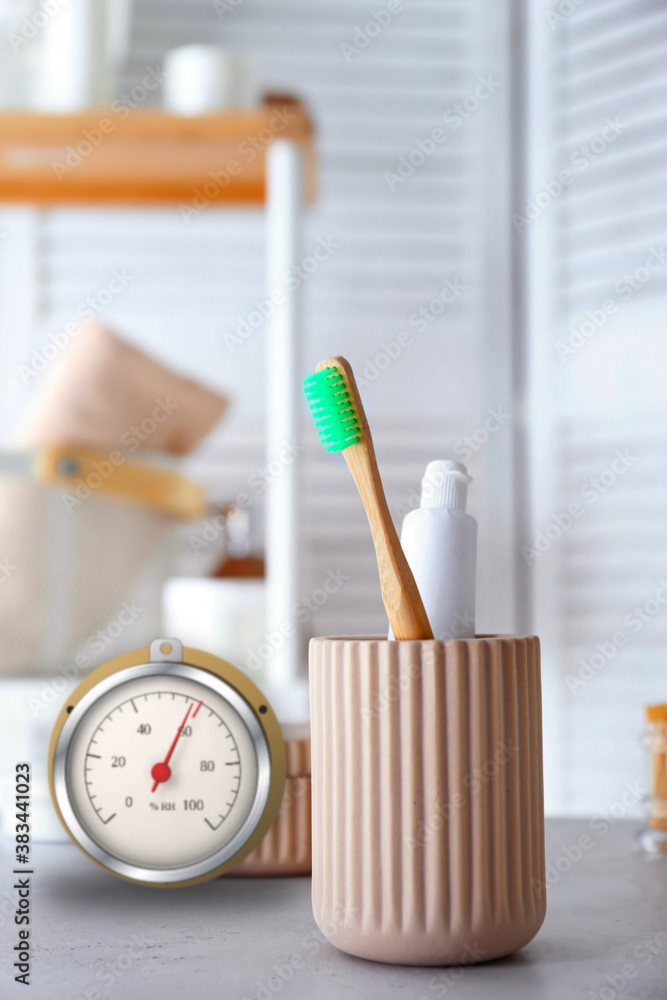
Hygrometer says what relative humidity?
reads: 58 %
